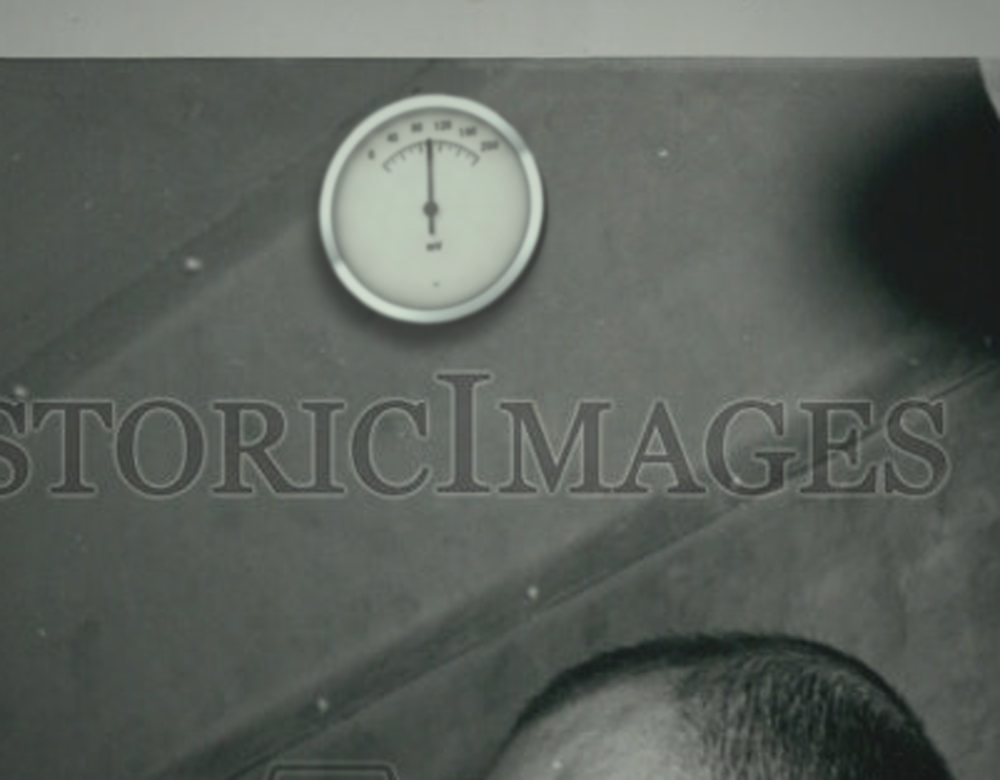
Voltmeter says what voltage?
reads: 100 mV
